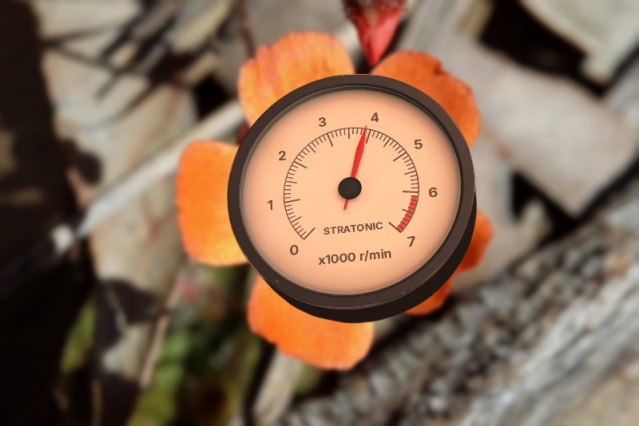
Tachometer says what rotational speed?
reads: 3900 rpm
